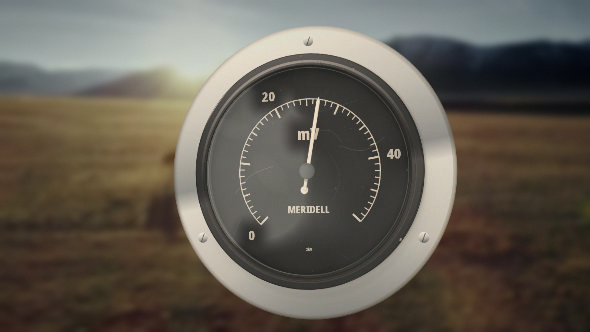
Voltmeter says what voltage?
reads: 27 mV
